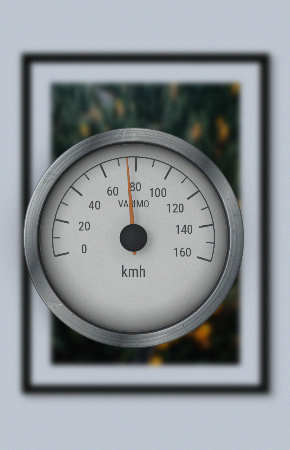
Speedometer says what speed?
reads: 75 km/h
